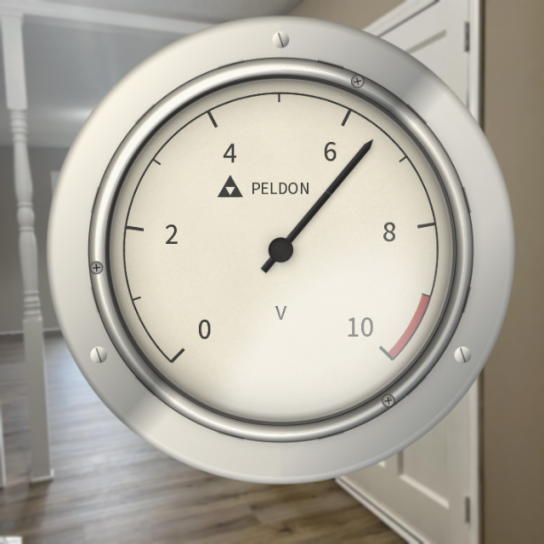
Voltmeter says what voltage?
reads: 6.5 V
